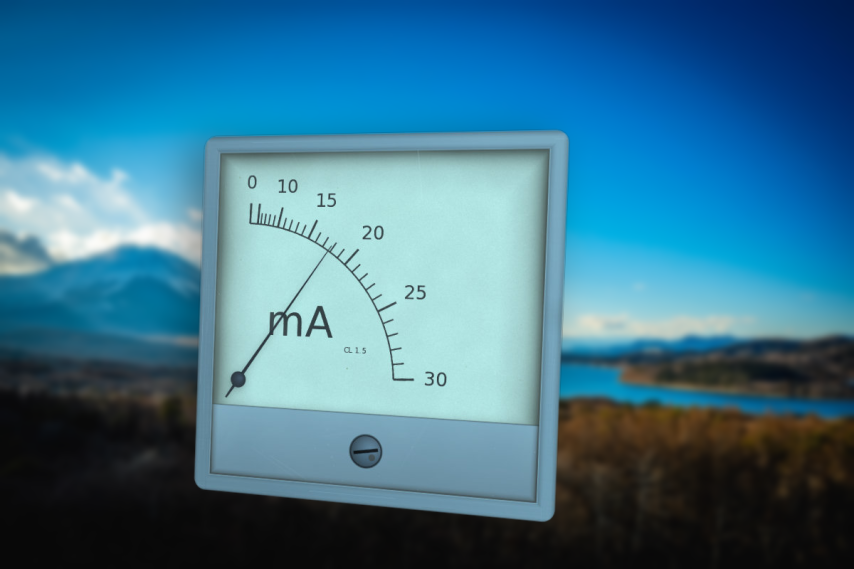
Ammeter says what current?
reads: 18 mA
